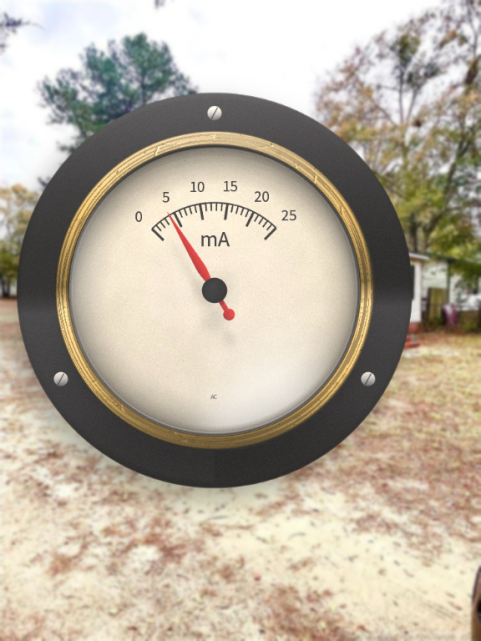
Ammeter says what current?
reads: 4 mA
